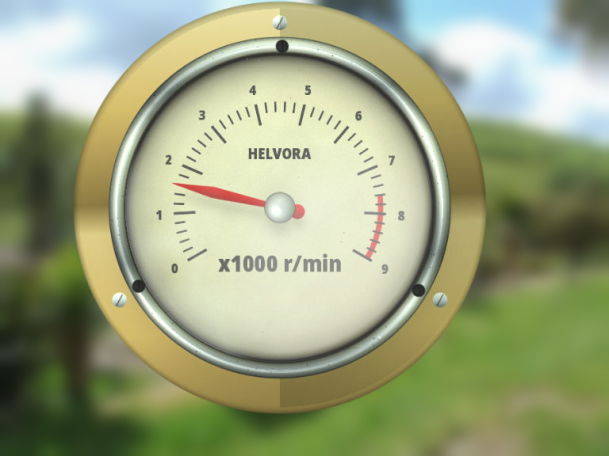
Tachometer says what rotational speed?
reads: 1600 rpm
